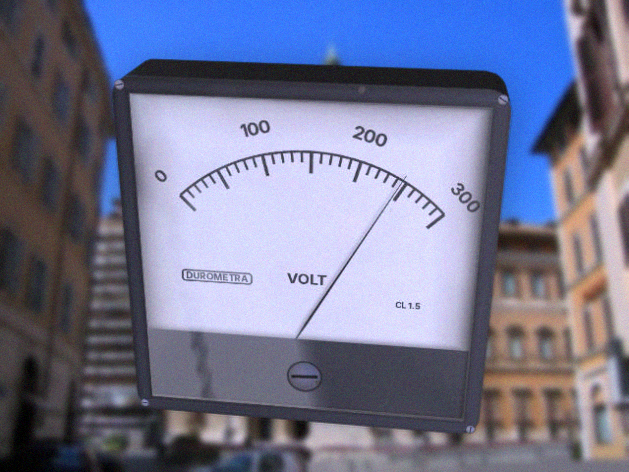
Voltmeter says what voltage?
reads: 245 V
